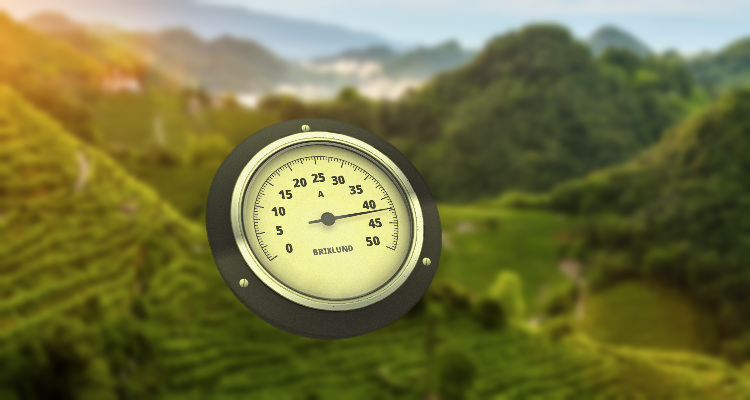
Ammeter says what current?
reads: 42.5 A
